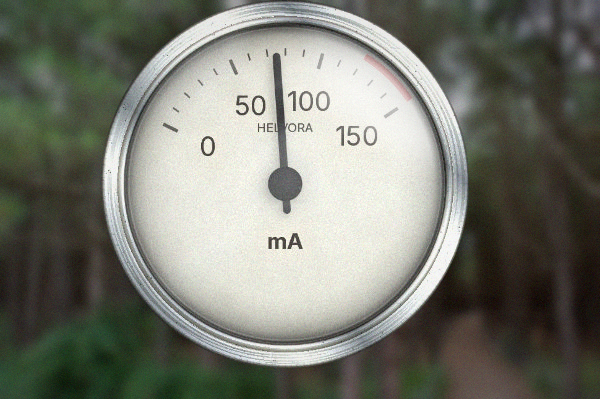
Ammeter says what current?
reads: 75 mA
